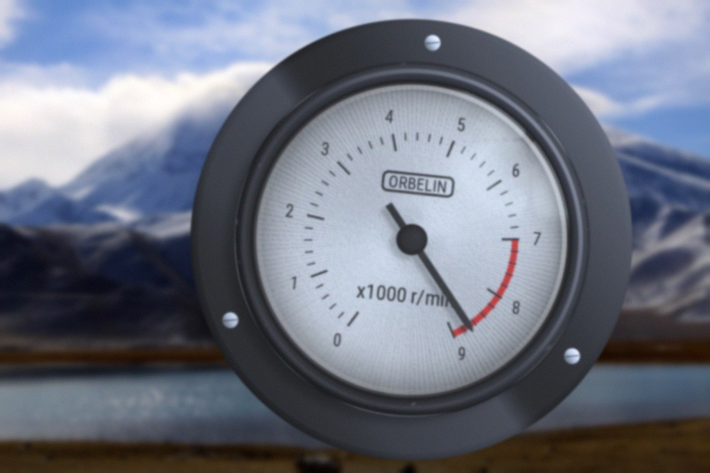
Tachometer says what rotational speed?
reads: 8700 rpm
